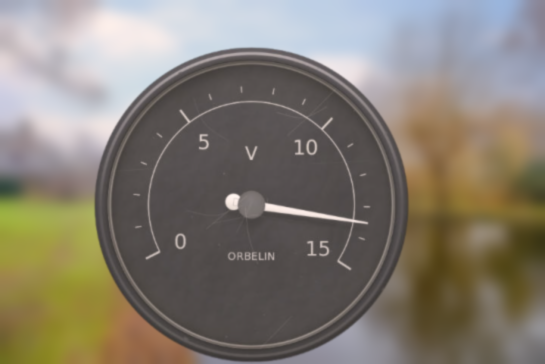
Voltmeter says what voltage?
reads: 13.5 V
